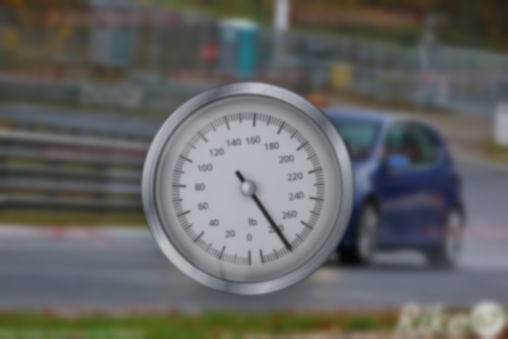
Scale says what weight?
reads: 280 lb
